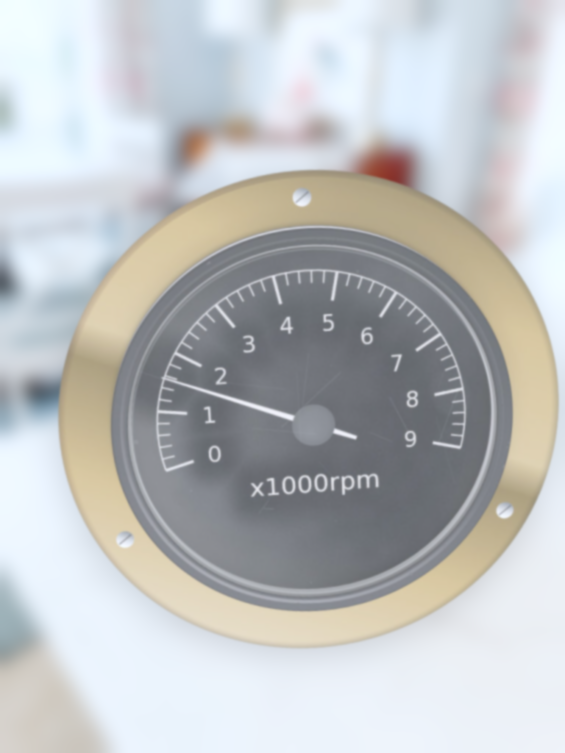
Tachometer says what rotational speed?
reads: 1600 rpm
